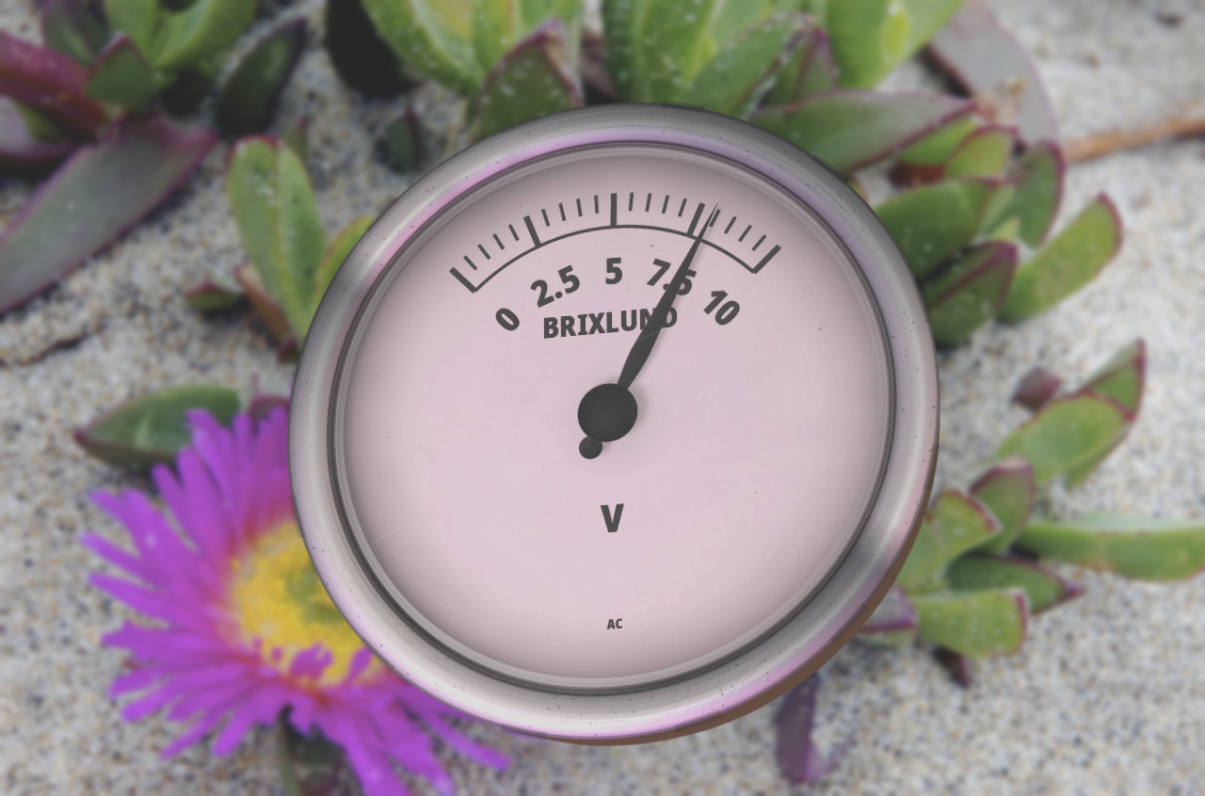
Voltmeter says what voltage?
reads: 8 V
